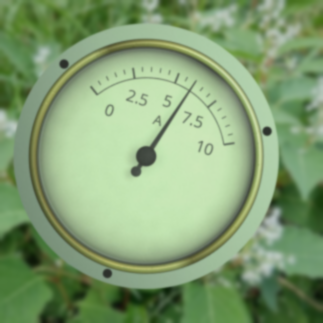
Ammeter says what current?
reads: 6 A
